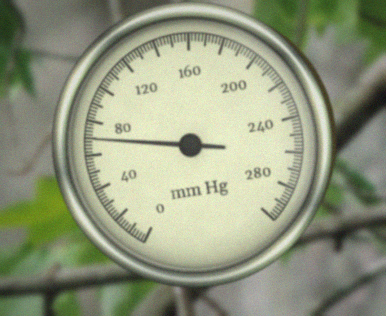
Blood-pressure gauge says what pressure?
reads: 70 mmHg
